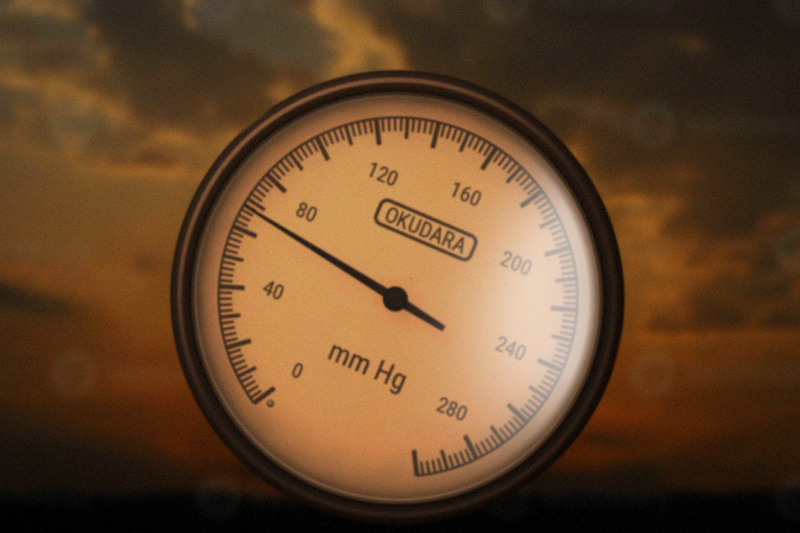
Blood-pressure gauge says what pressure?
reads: 68 mmHg
